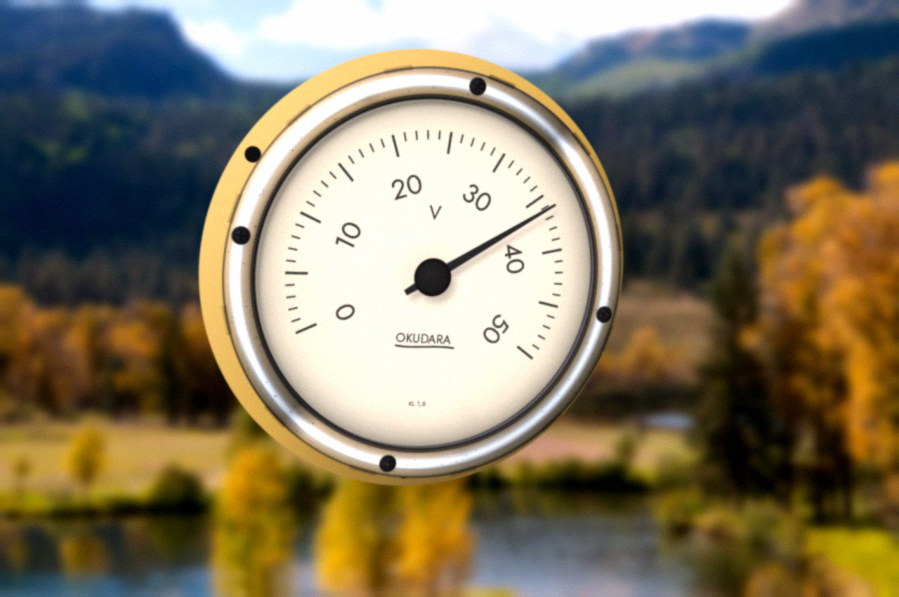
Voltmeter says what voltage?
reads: 36 V
